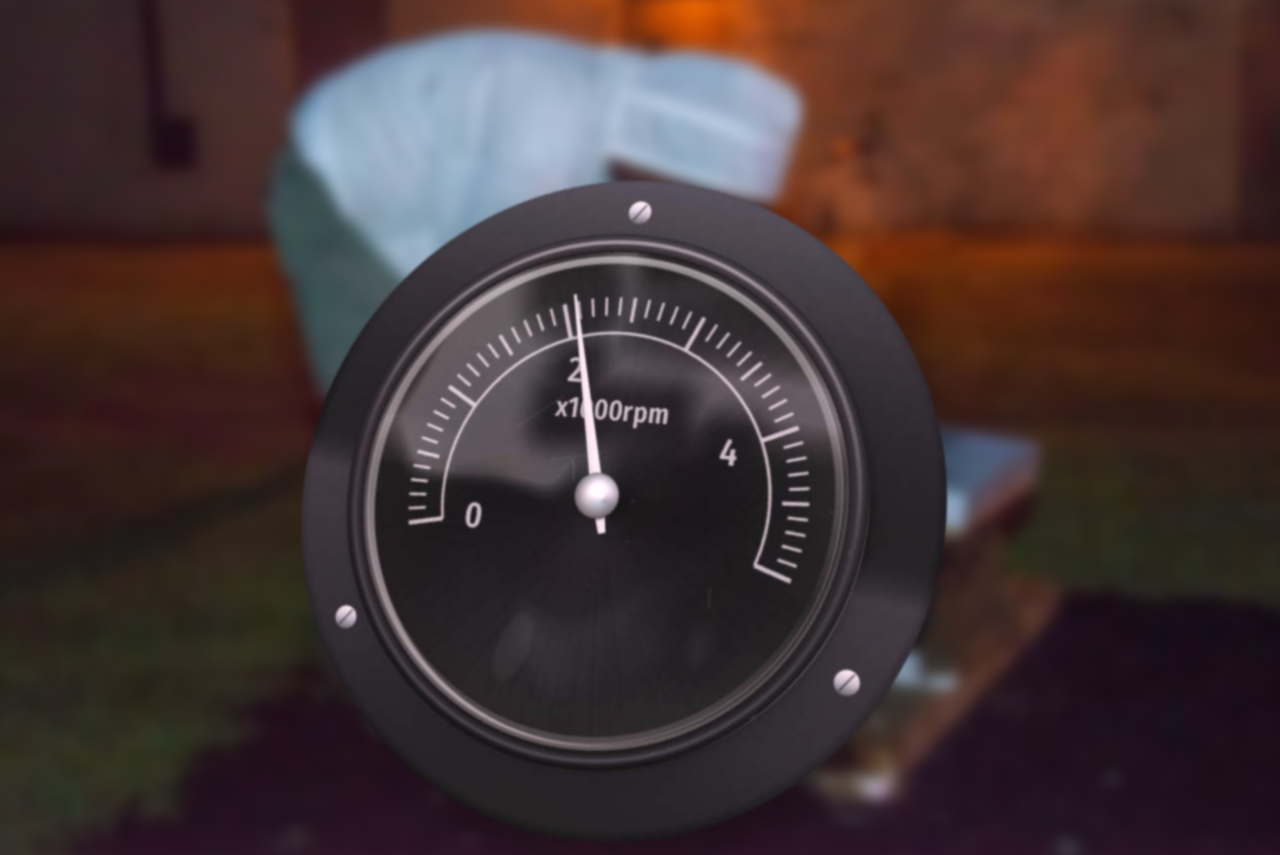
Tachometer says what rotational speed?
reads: 2100 rpm
